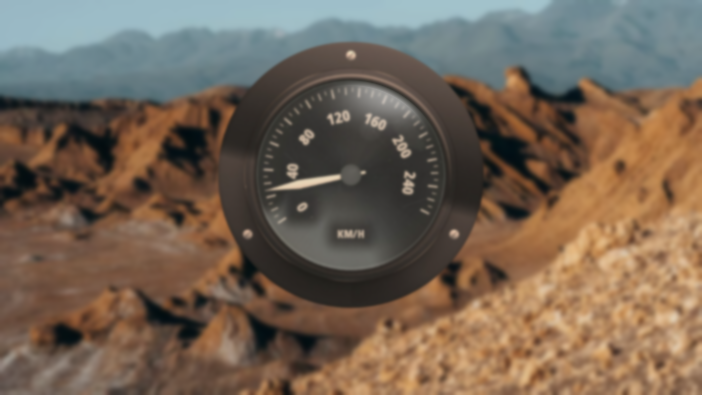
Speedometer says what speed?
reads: 25 km/h
